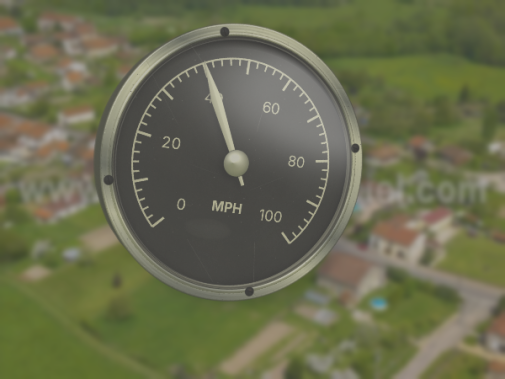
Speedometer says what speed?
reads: 40 mph
